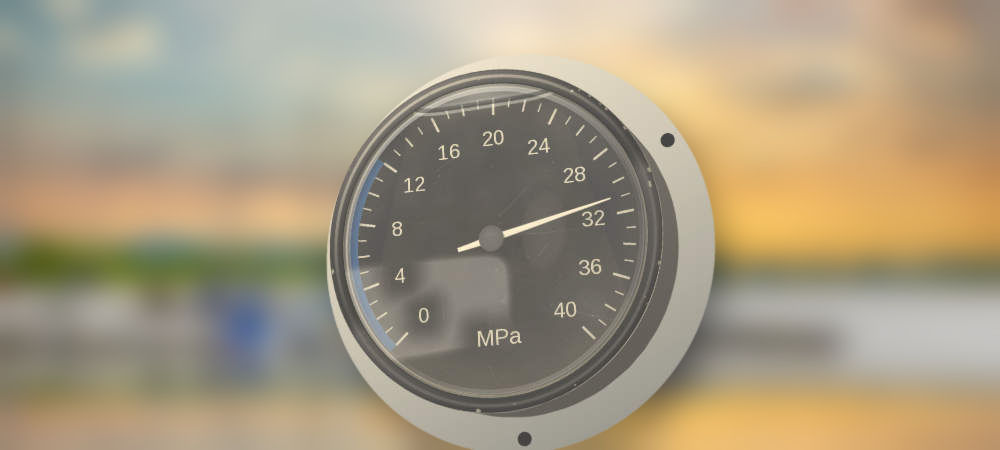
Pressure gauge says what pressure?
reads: 31 MPa
